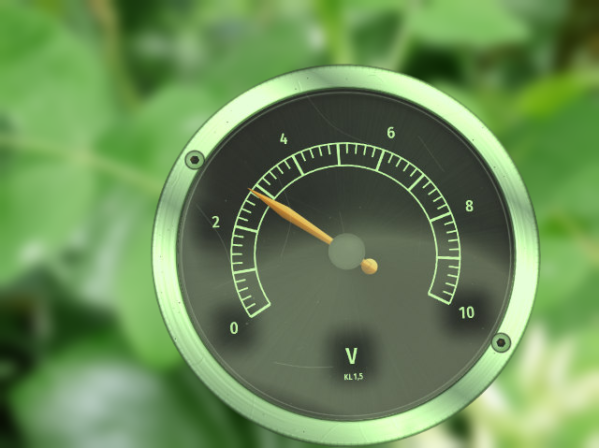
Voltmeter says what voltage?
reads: 2.8 V
